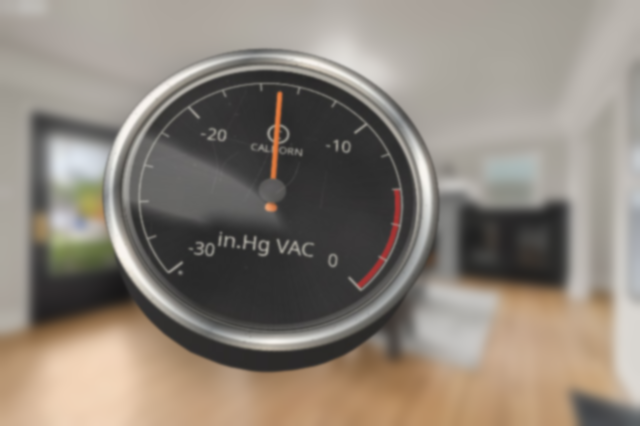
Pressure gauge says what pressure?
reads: -15 inHg
